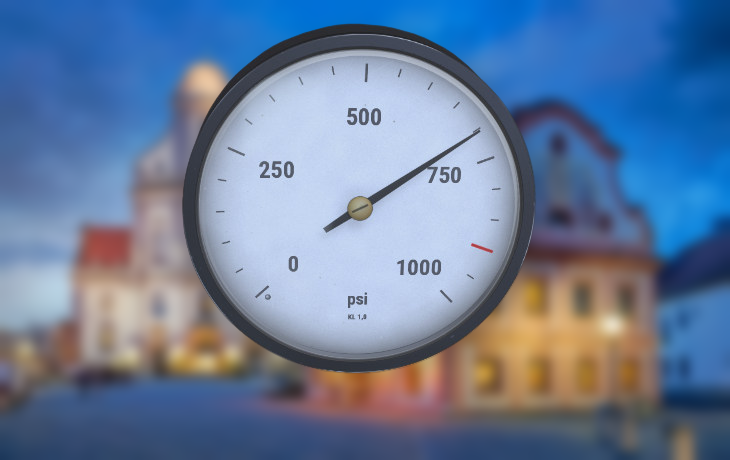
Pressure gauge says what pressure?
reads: 700 psi
